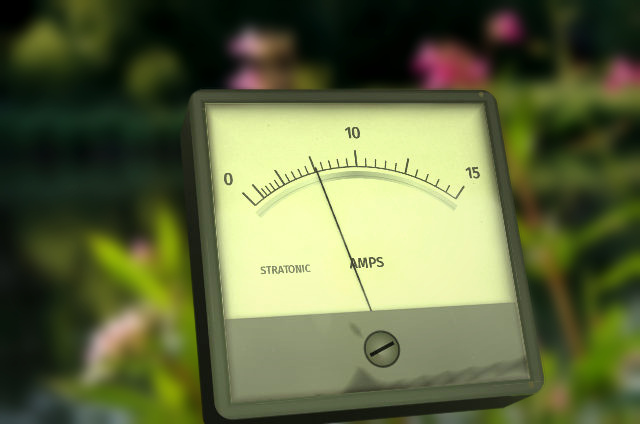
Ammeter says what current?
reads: 7.5 A
